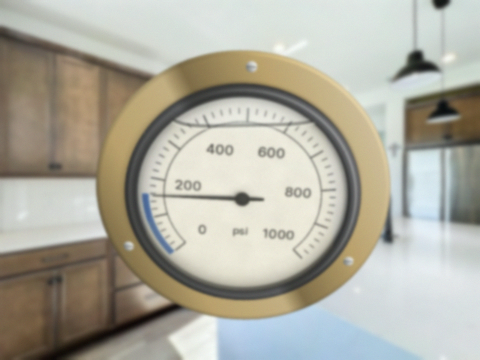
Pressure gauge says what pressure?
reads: 160 psi
